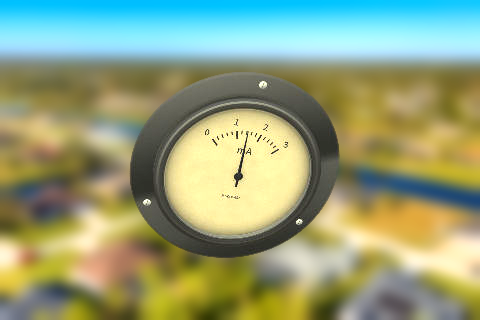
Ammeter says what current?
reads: 1.4 mA
